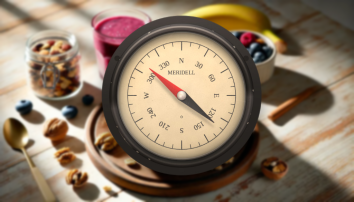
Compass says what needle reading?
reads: 310 °
